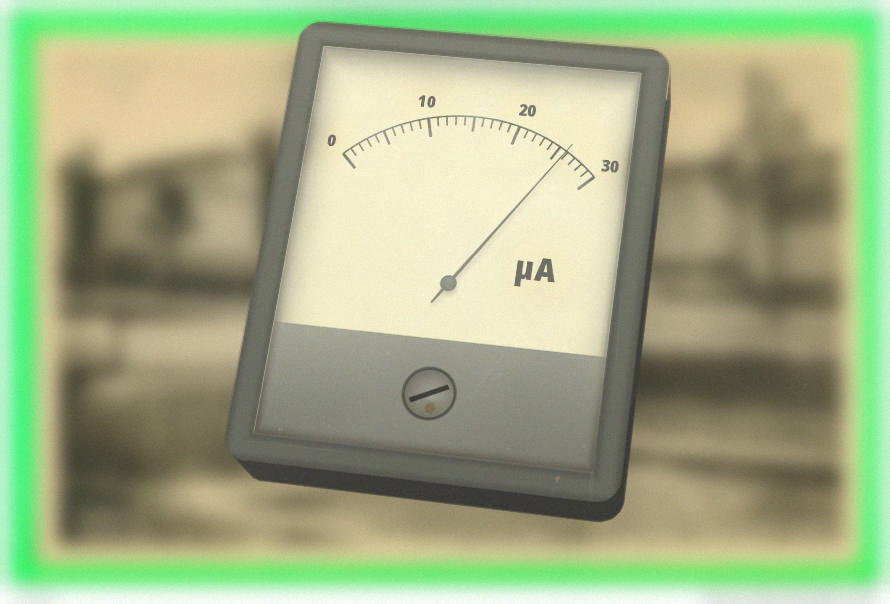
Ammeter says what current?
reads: 26 µA
